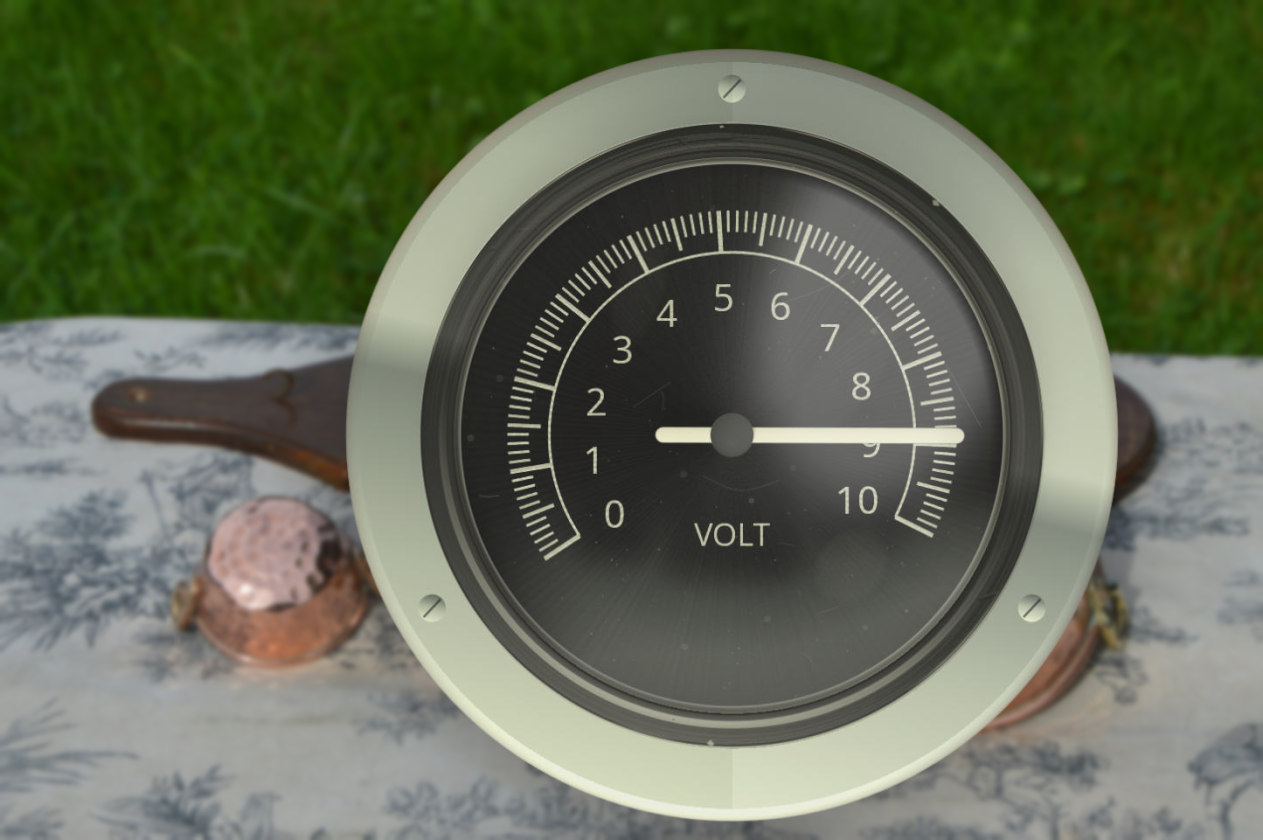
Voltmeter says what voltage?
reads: 8.9 V
